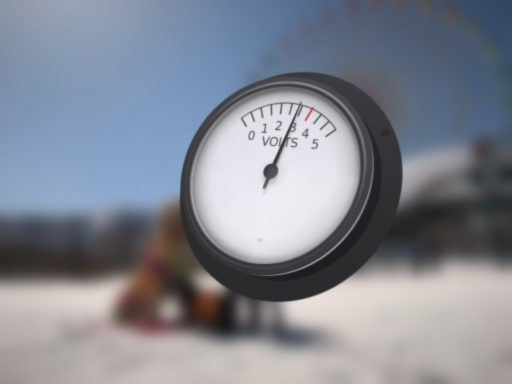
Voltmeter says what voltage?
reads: 3 V
